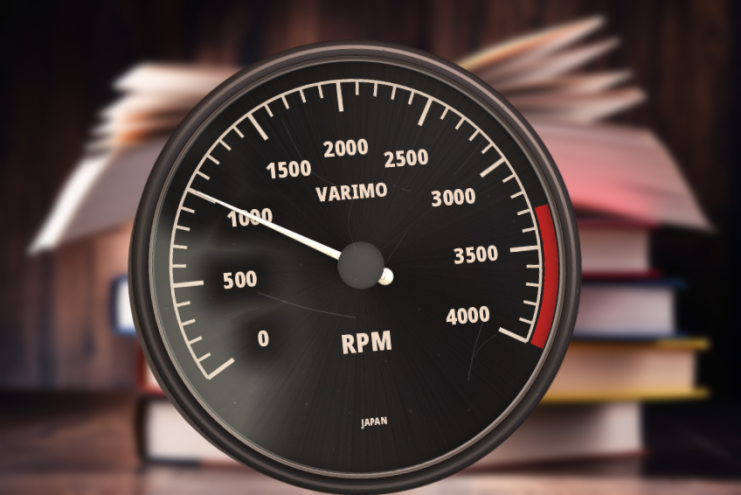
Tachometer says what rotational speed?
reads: 1000 rpm
